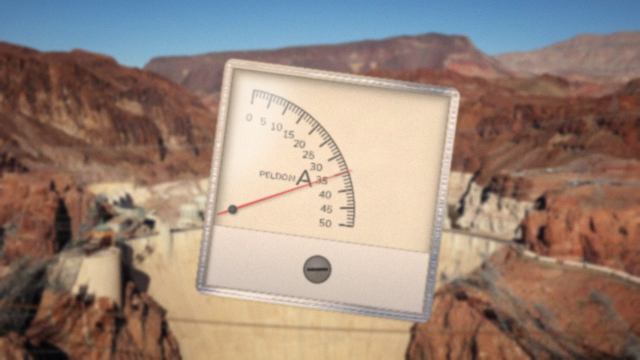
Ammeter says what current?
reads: 35 A
